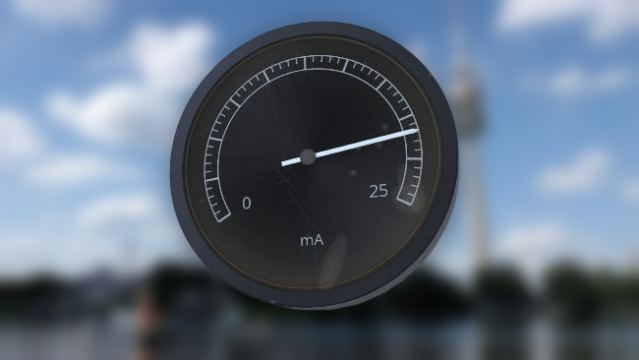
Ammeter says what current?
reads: 21 mA
